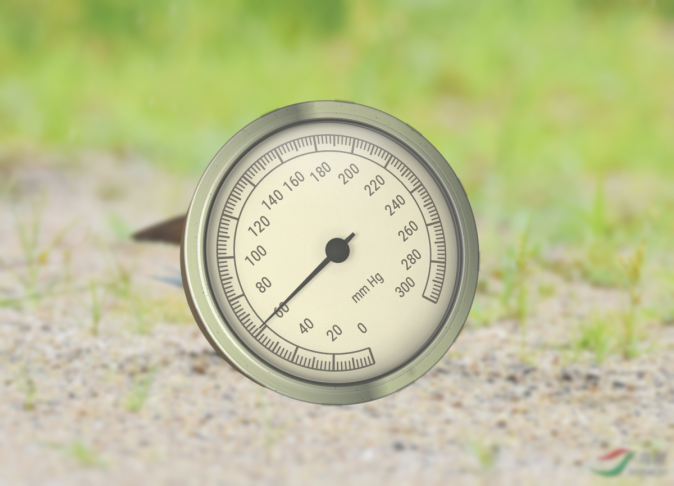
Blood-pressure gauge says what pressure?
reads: 62 mmHg
